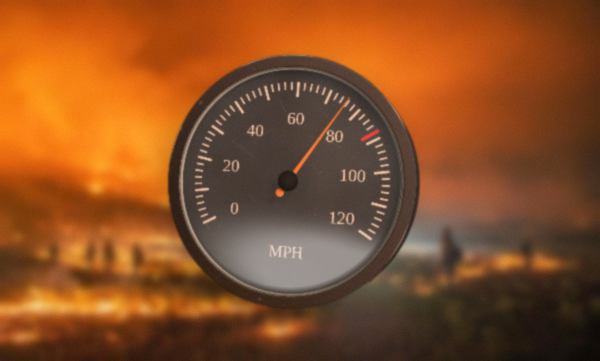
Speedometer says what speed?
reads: 76 mph
